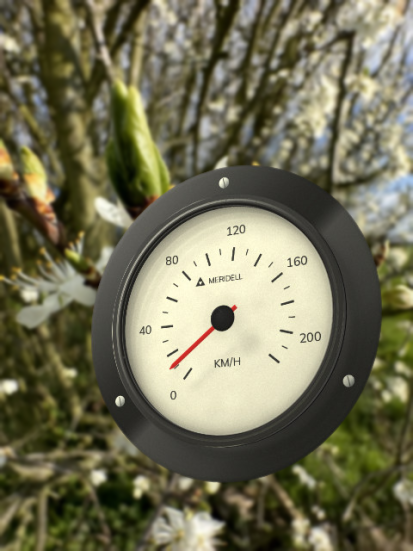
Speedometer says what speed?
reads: 10 km/h
